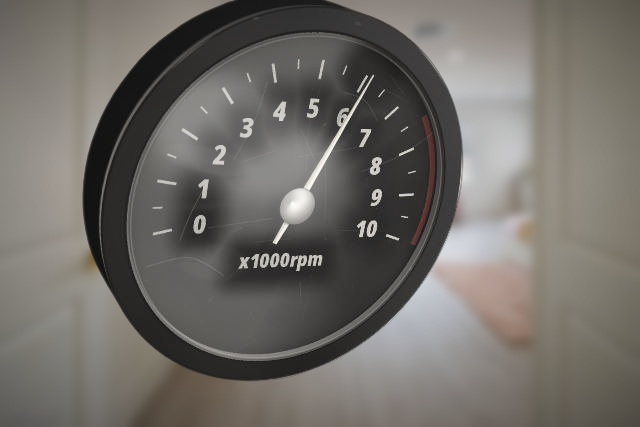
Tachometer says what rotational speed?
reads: 6000 rpm
